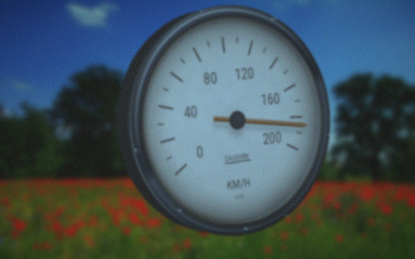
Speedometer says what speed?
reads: 185 km/h
